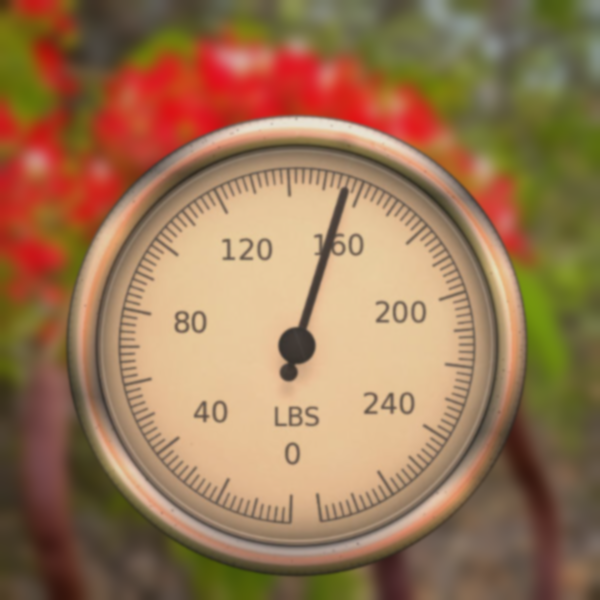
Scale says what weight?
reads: 156 lb
